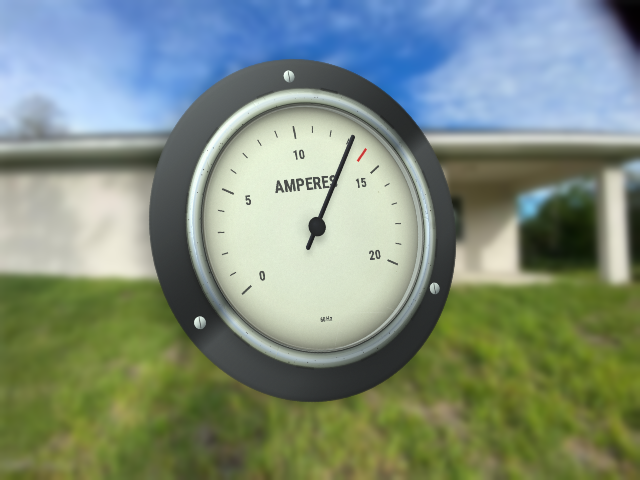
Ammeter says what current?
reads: 13 A
